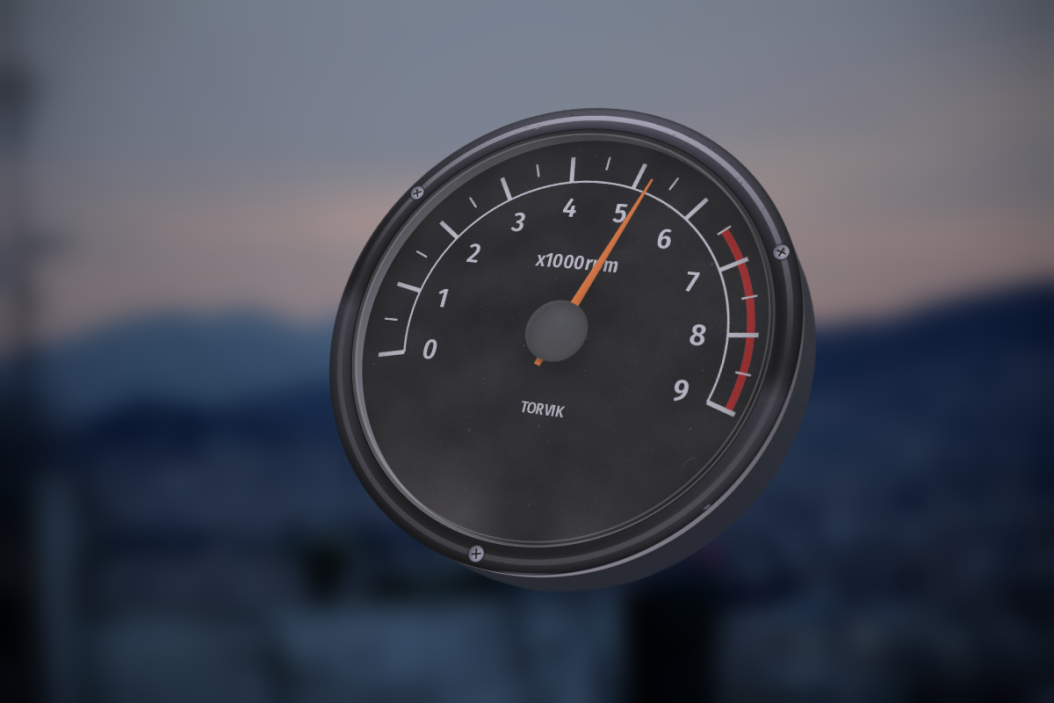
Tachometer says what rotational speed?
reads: 5250 rpm
